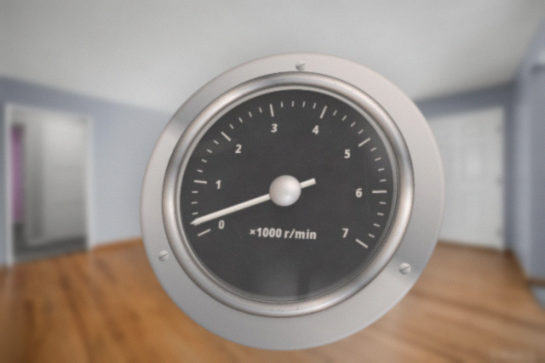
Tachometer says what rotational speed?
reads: 200 rpm
